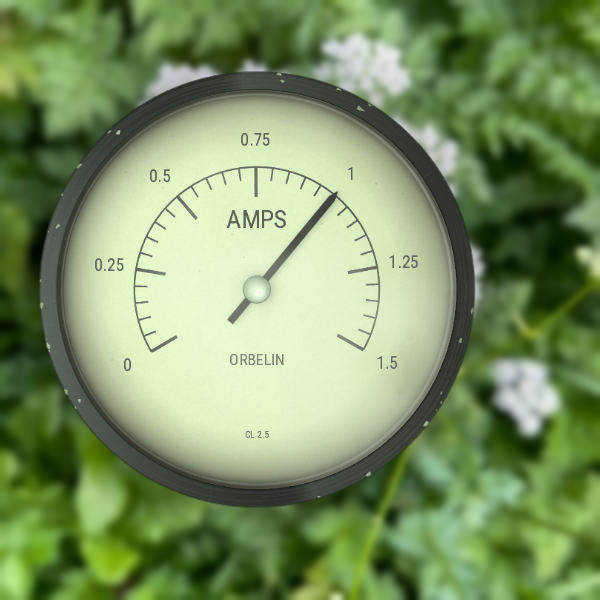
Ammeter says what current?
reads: 1 A
